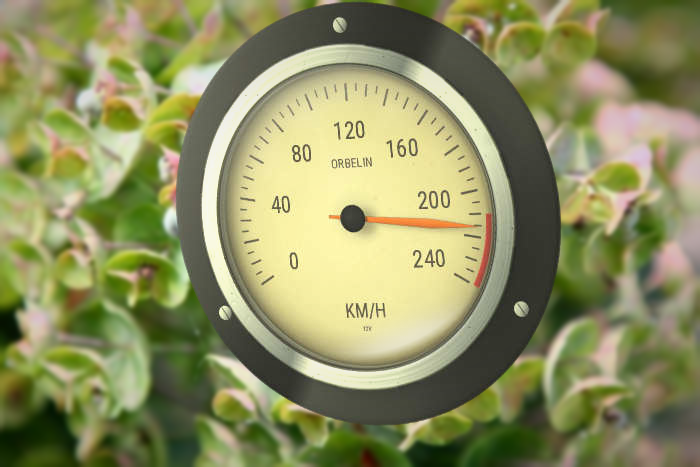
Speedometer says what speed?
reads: 215 km/h
